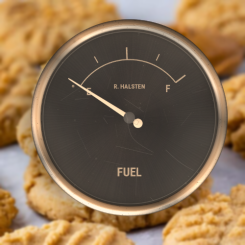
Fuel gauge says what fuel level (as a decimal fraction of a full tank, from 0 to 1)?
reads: 0
